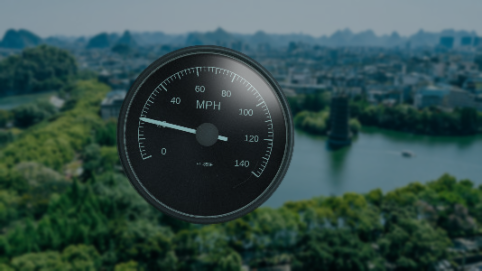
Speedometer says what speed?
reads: 20 mph
